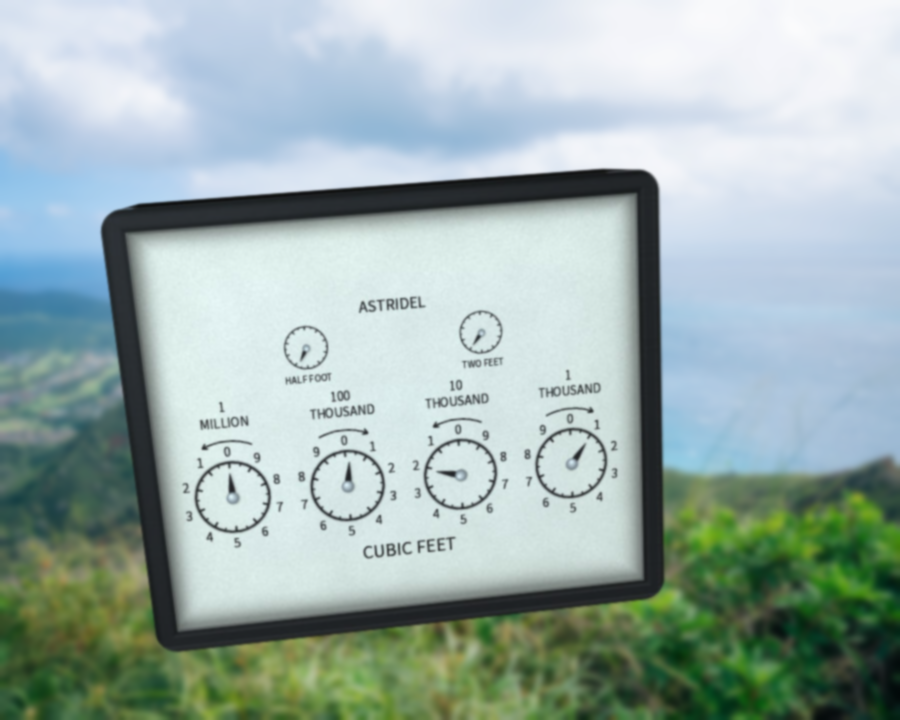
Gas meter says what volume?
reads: 2100 ft³
